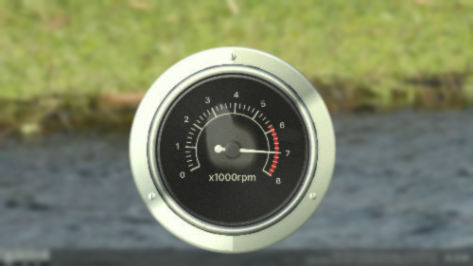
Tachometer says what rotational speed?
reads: 7000 rpm
